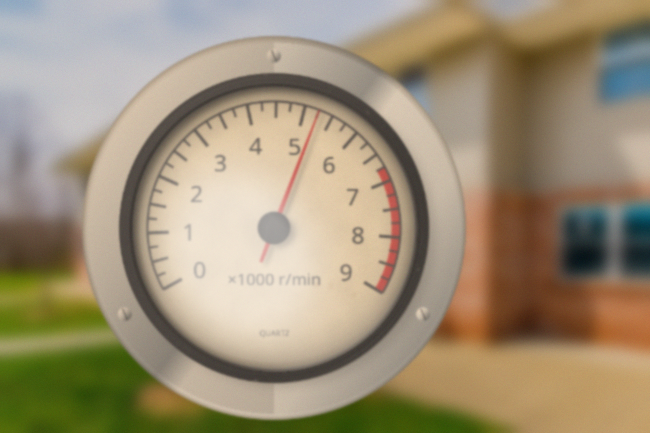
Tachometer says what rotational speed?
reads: 5250 rpm
